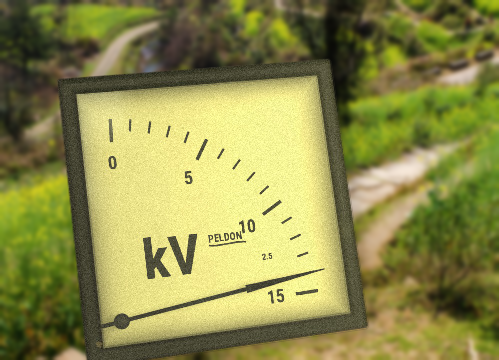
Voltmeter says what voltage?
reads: 14 kV
